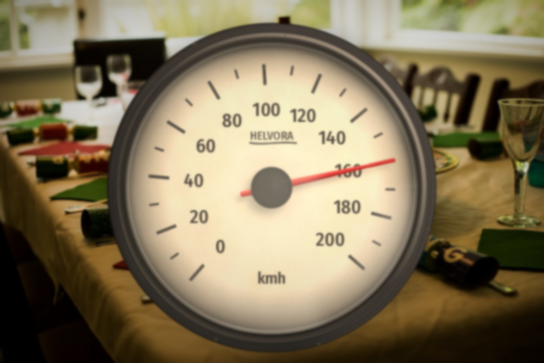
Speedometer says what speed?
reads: 160 km/h
